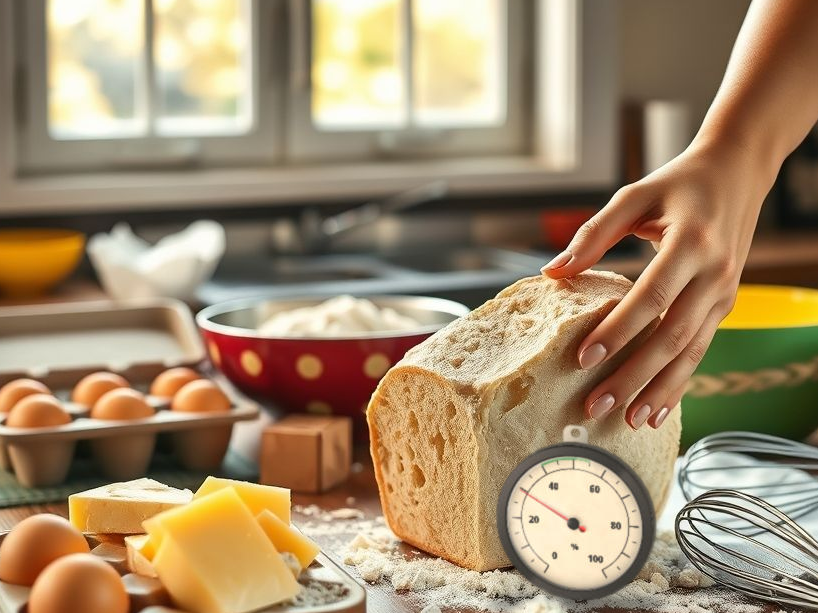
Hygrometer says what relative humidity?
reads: 30 %
